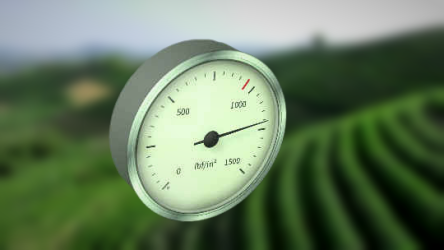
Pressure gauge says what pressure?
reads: 1200 psi
